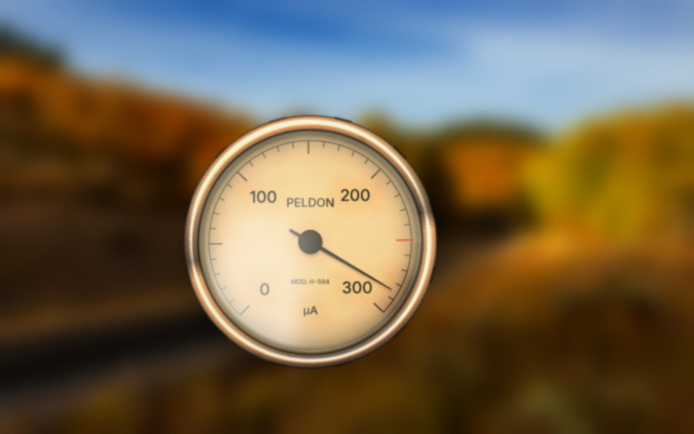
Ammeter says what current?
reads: 285 µA
